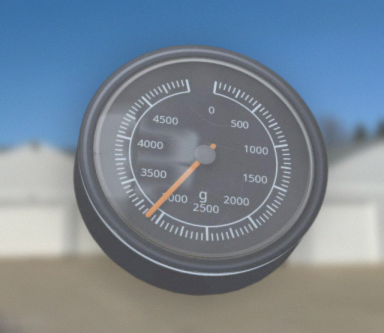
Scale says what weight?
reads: 3100 g
